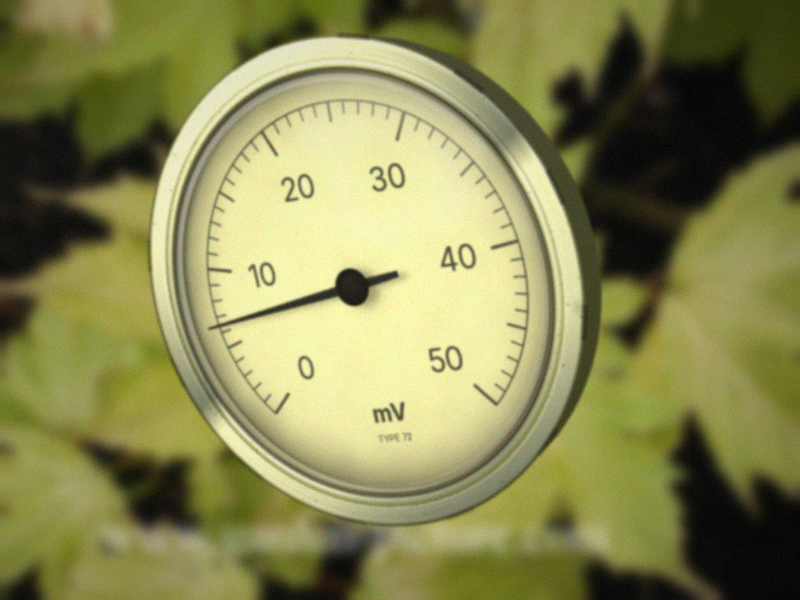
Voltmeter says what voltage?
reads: 6.5 mV
